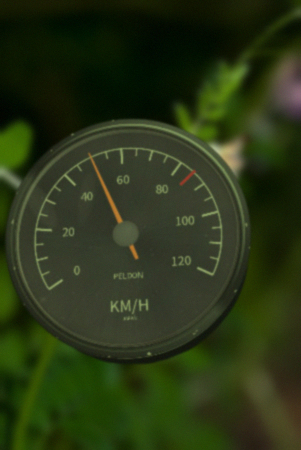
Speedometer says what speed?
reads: 50 km/h
